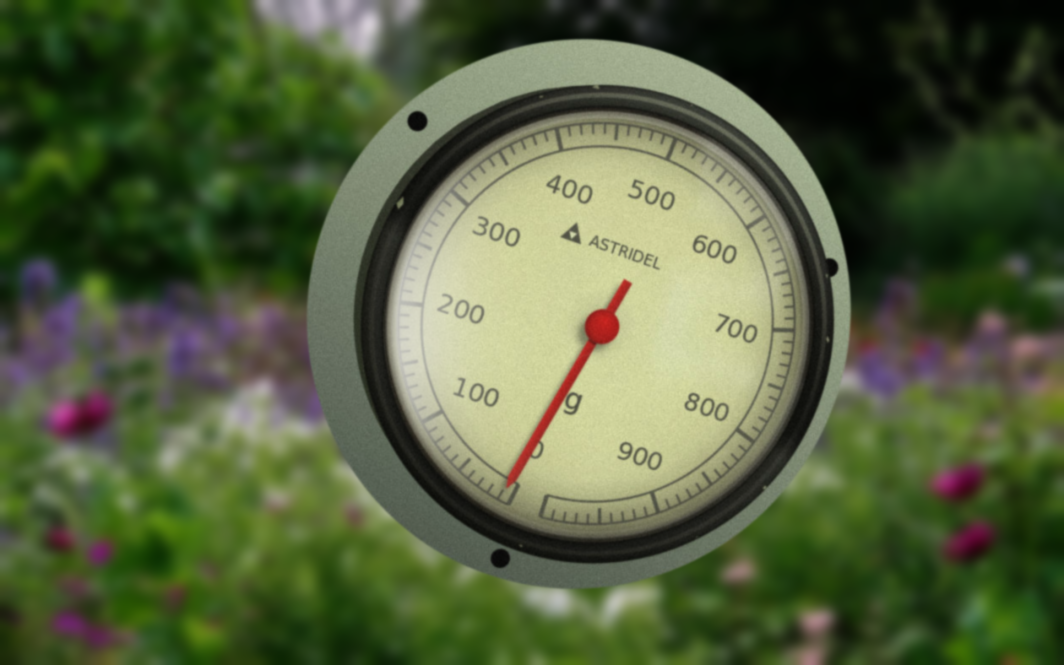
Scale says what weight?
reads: 10 g
